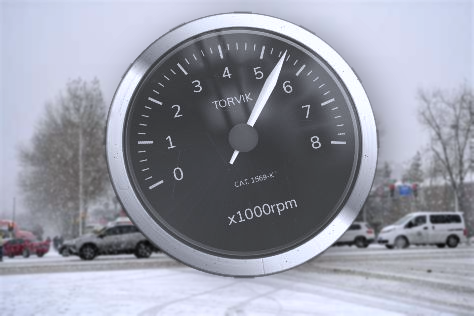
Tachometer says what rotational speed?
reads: 5500 rpm
